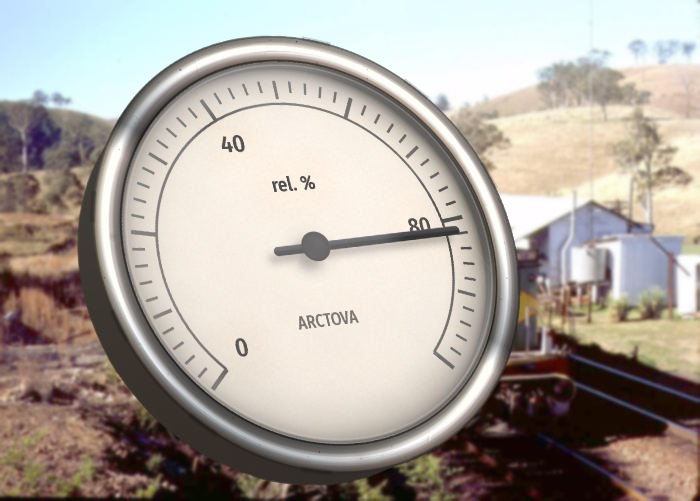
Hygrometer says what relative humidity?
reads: 82 %
